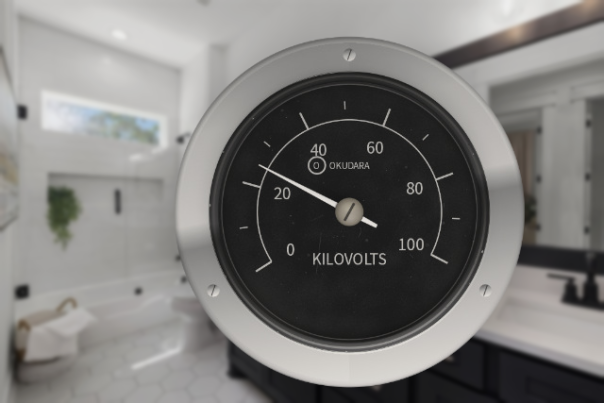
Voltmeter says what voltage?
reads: 25 kV
